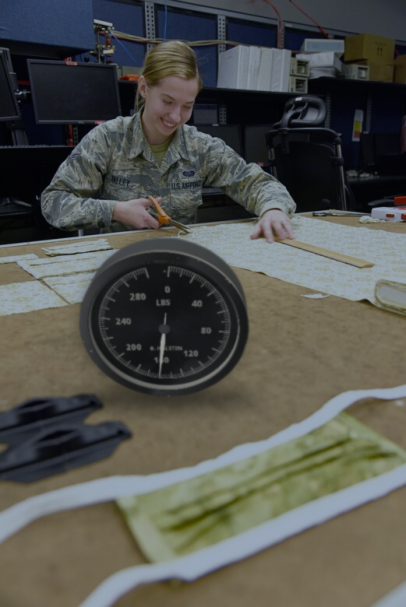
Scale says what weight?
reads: 160 lb
